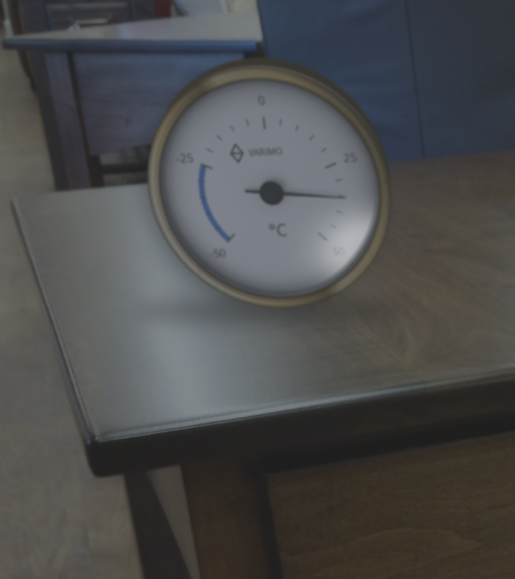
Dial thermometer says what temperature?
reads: 35 °C
